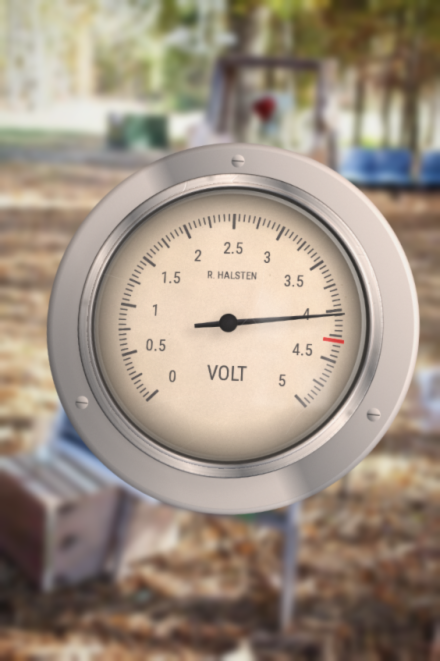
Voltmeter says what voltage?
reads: 4.05 V
